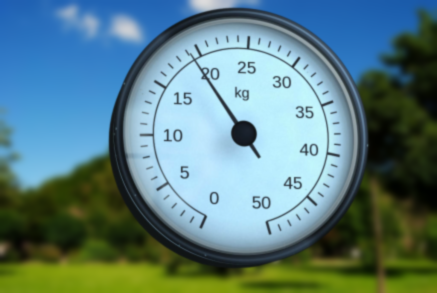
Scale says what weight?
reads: 19 kg
